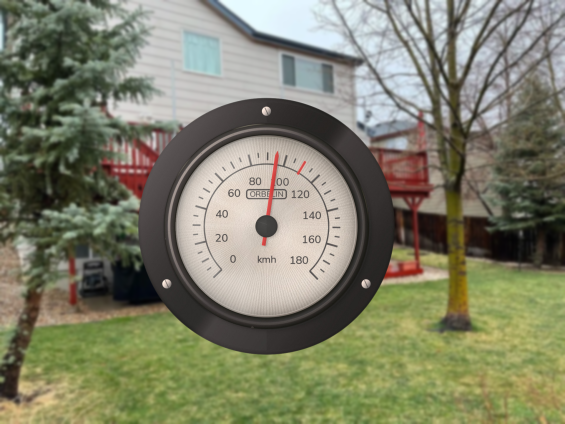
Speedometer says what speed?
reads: 95 km/h
